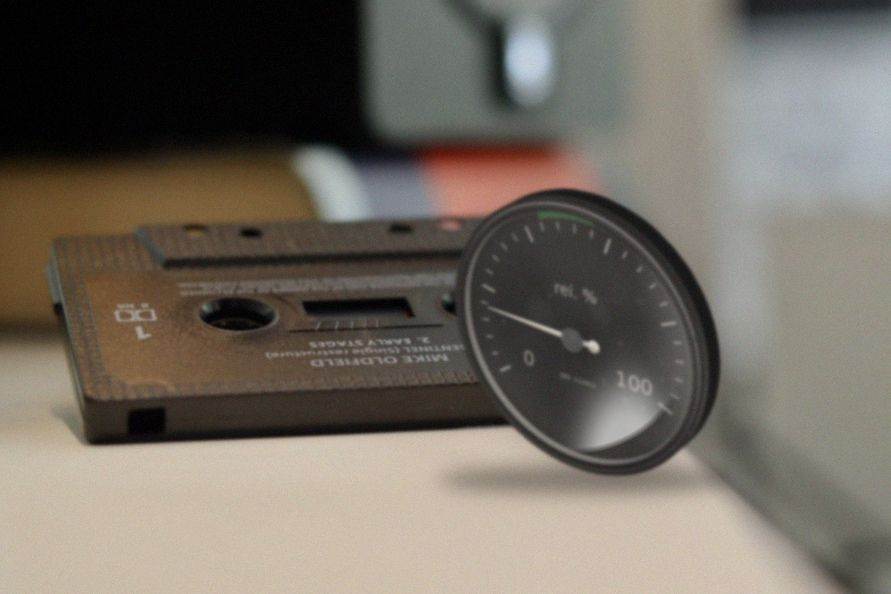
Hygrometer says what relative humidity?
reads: 16 %
